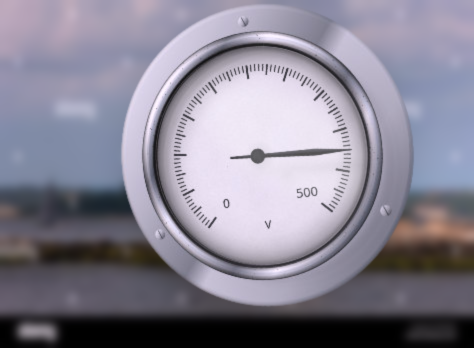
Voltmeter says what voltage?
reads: 425 V
